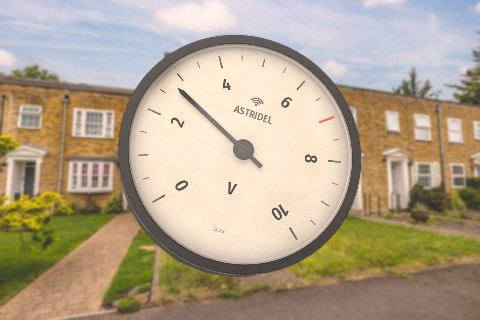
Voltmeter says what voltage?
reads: 2.75 V
